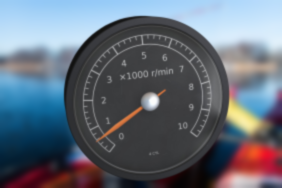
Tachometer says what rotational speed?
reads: 600 rpm
